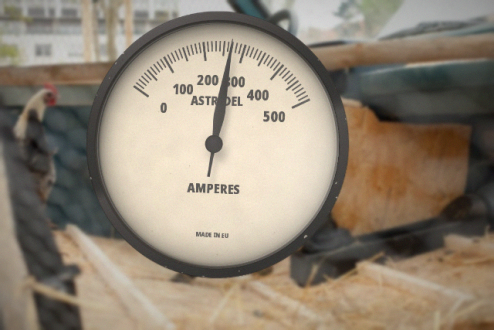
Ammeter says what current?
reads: 270 A
